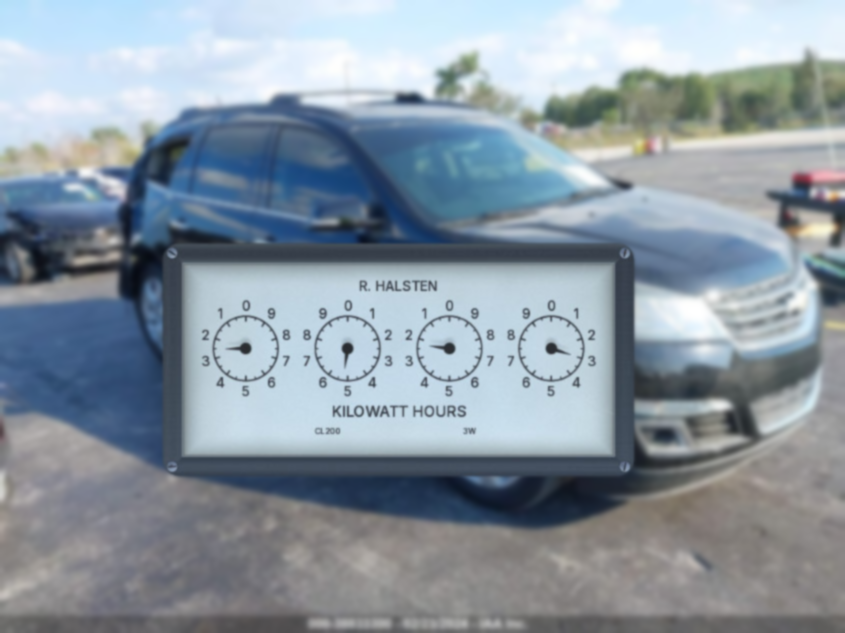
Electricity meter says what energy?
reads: 2523 kWh
